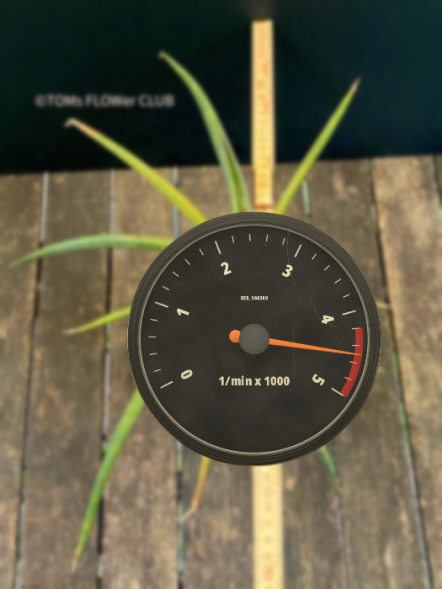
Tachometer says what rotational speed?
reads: 4500 rpm
